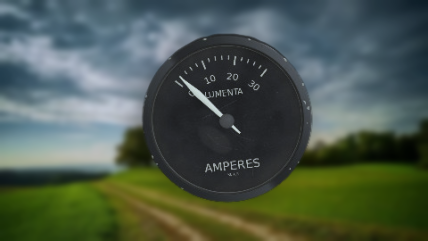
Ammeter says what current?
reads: 2 A
